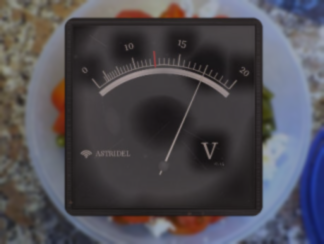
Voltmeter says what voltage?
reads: 17.5 V
